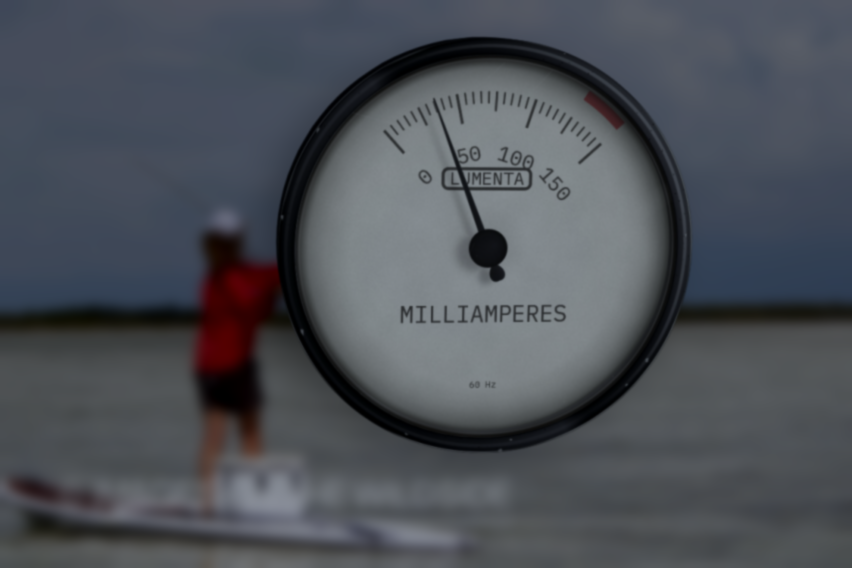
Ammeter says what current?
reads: 35 mA
